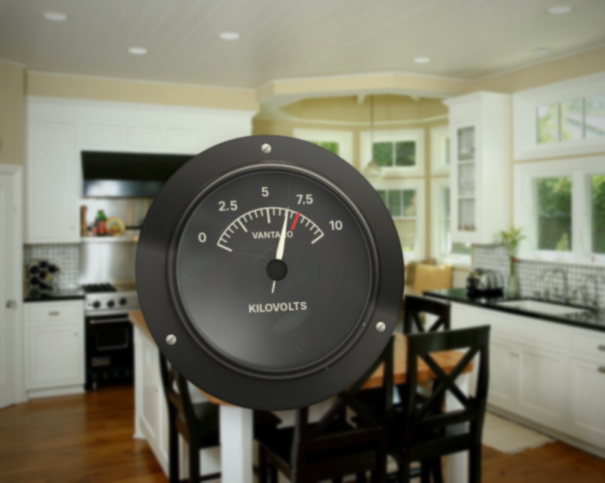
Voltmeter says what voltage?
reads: 6.5 kV
